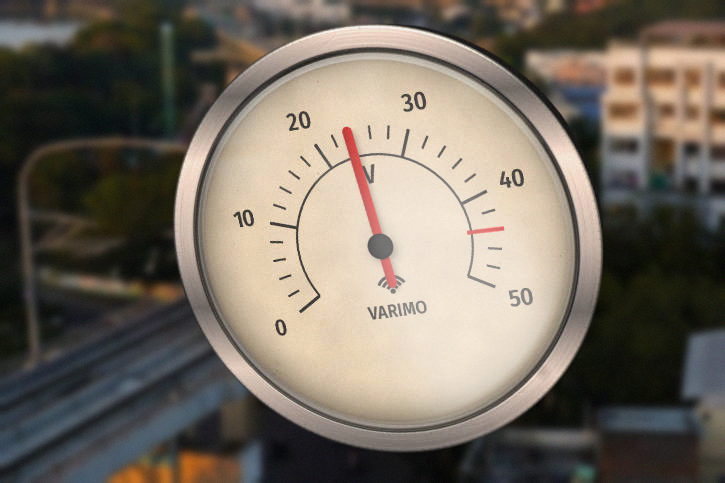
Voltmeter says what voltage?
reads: 24 V
